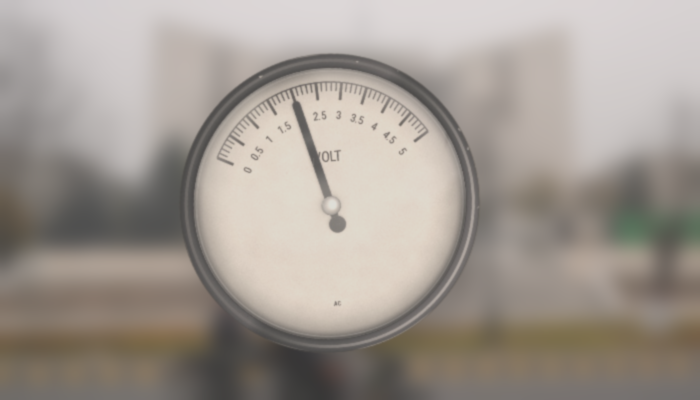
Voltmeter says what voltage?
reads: 2 V
